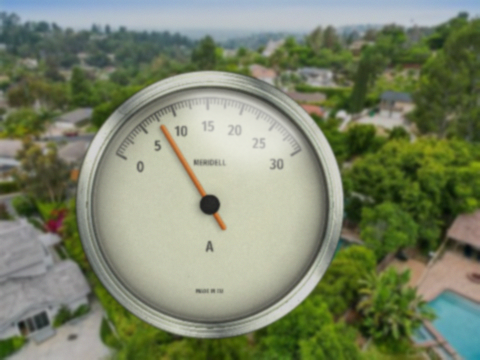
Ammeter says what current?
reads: 7.5 A
